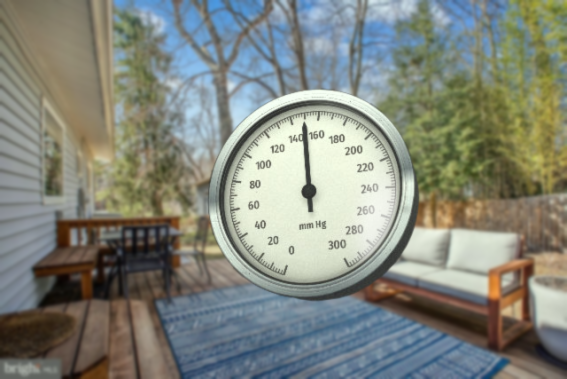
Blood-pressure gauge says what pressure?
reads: 150 mmHg
